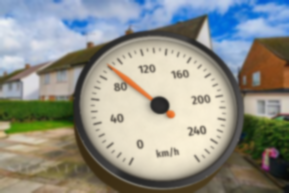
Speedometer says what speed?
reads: 90 km/h
